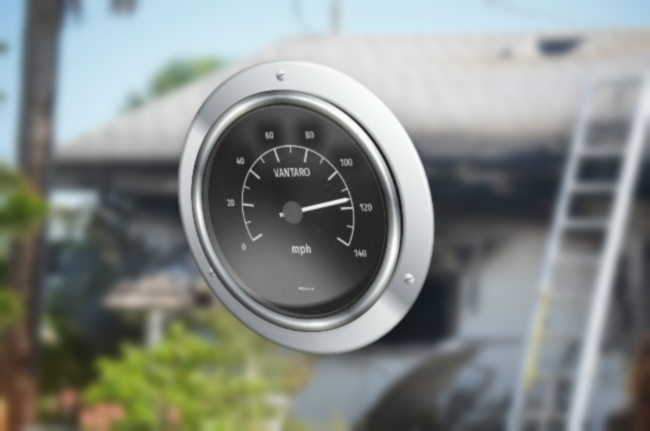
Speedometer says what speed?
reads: 115 mph
